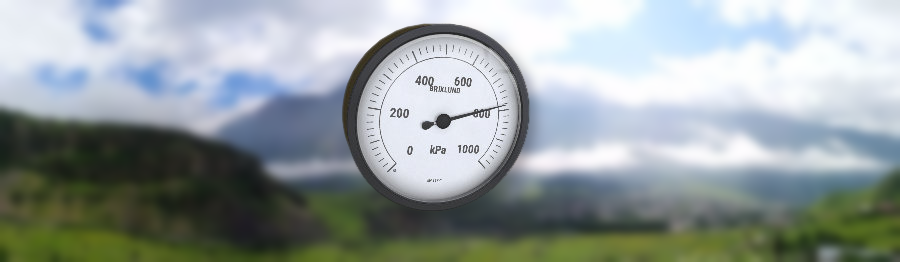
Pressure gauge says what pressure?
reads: 780 kPa
